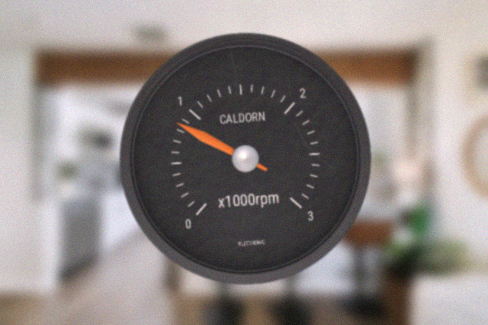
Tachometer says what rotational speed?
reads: 850 rpm
